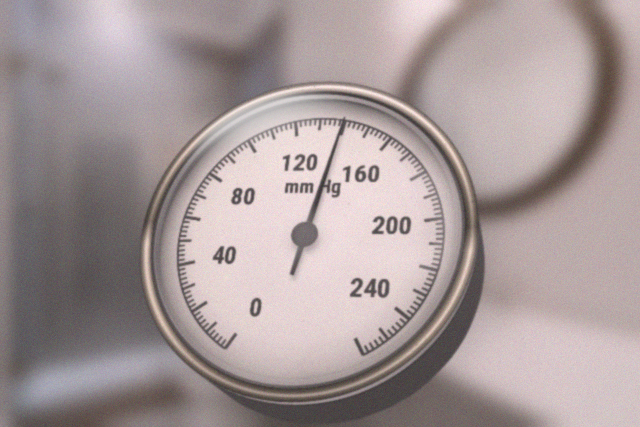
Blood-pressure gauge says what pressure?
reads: 140 mmHg
